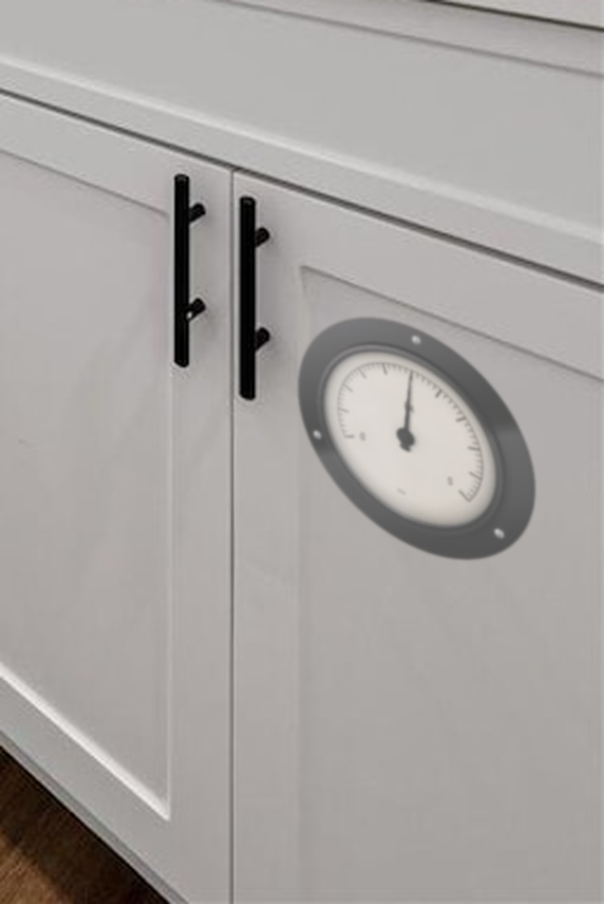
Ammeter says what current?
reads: 2.5 kA
